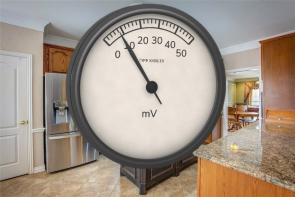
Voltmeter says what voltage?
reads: 8 mV
